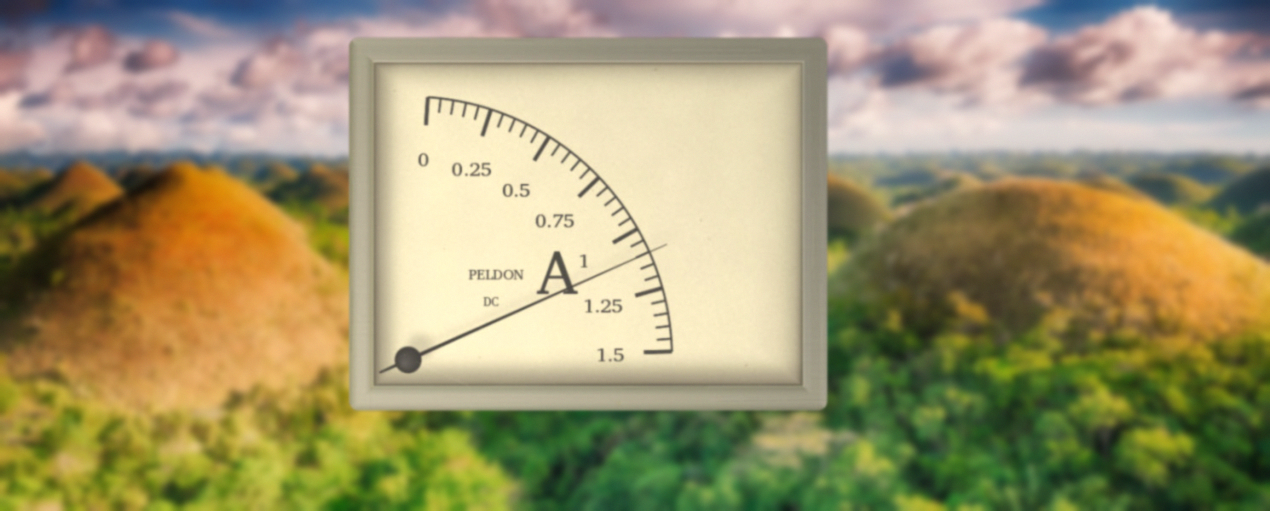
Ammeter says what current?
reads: 1.1 A
